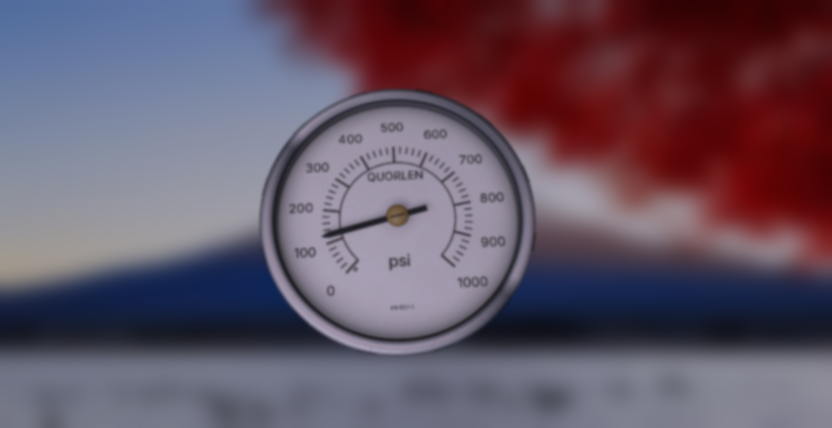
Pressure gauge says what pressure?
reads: 120 psi
